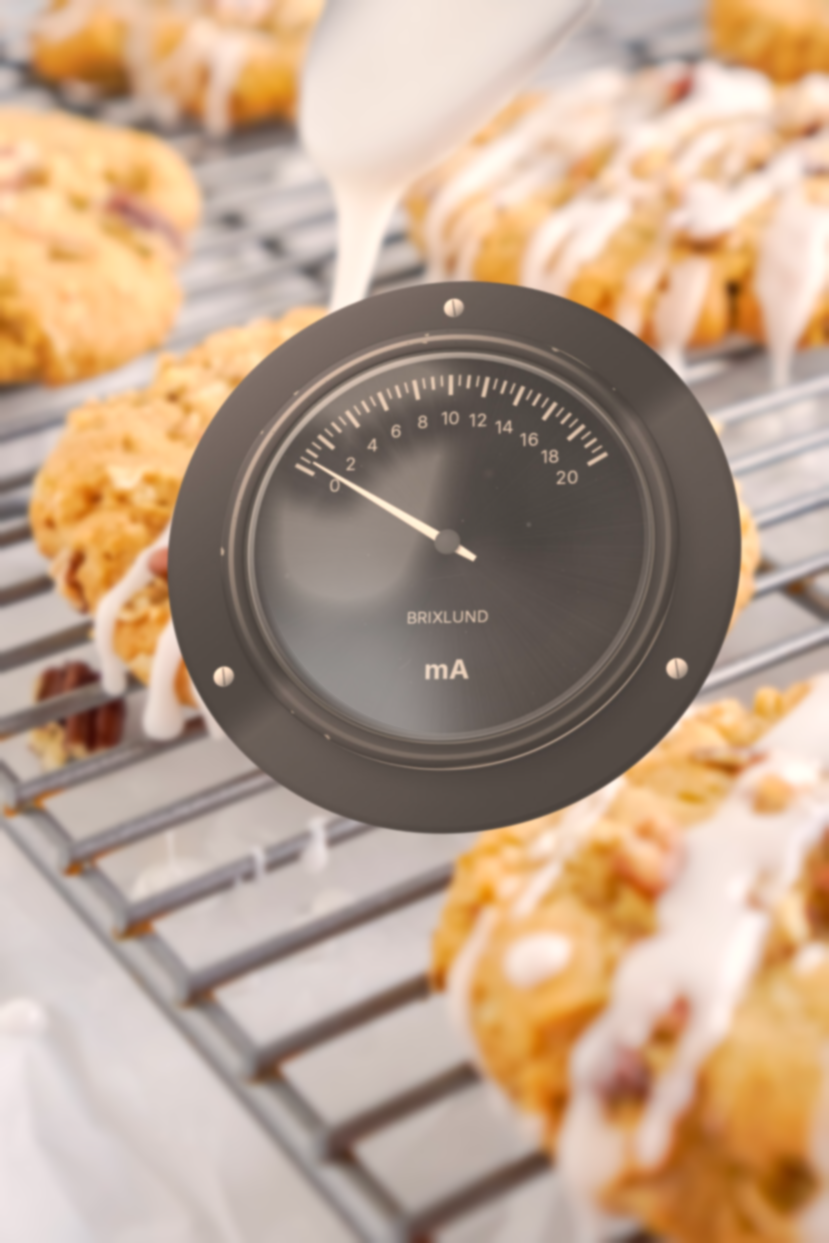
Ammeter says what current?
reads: 0.5 mA
